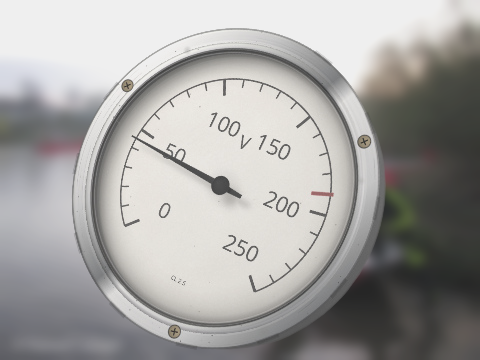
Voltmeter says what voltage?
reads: 45 V
